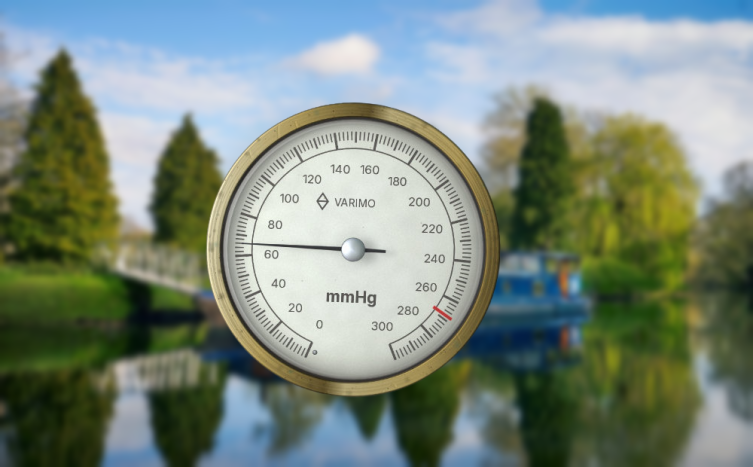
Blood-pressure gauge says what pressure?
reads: 66 mmHg
